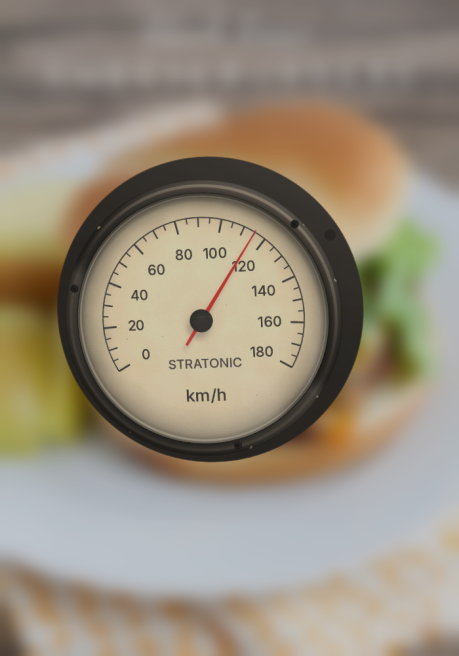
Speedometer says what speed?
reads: 115 km/h
